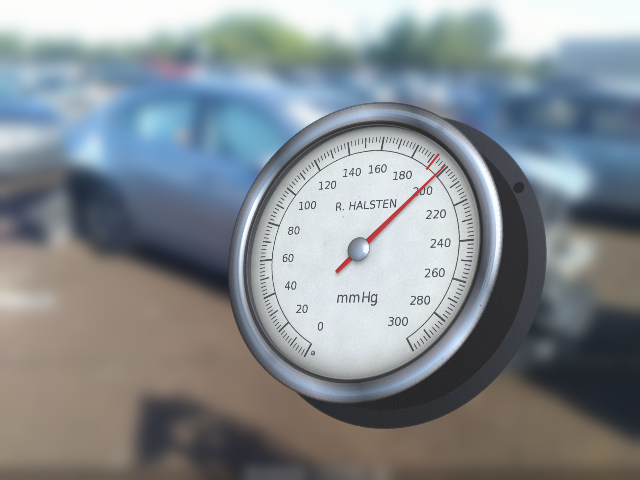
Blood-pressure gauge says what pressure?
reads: 200 mmHg
